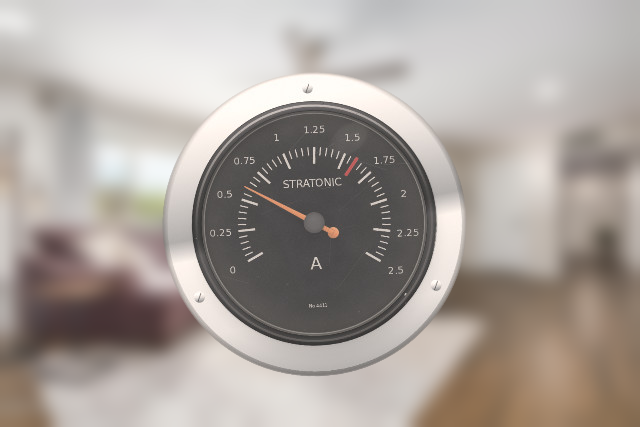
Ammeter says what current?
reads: 0.6 A
